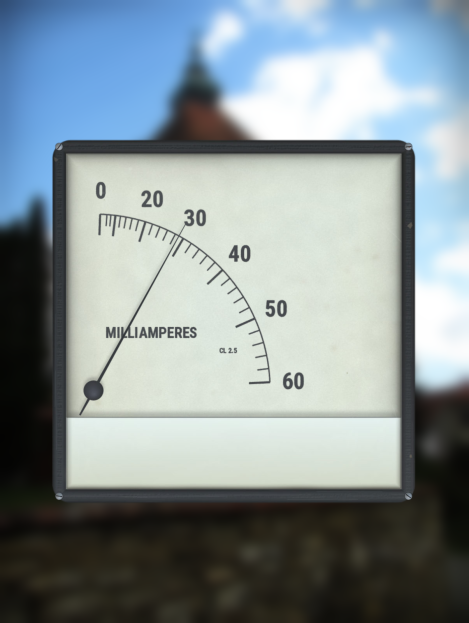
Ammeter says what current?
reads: 29 mA
